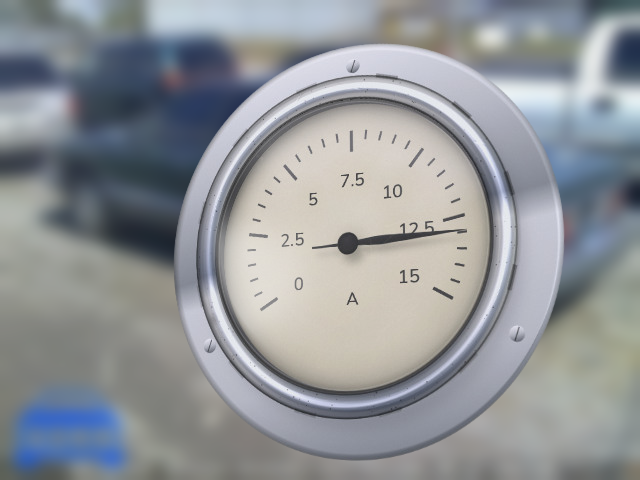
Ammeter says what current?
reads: 13 A
